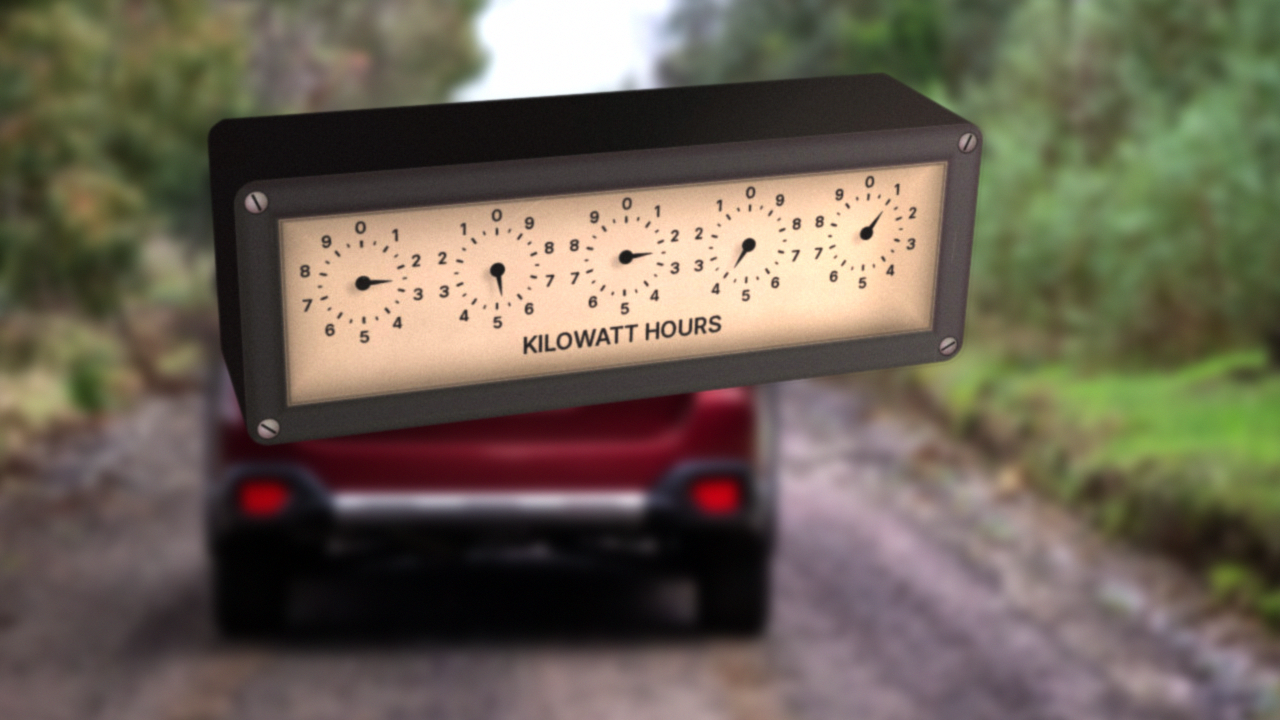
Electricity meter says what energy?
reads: 25241 kWh
